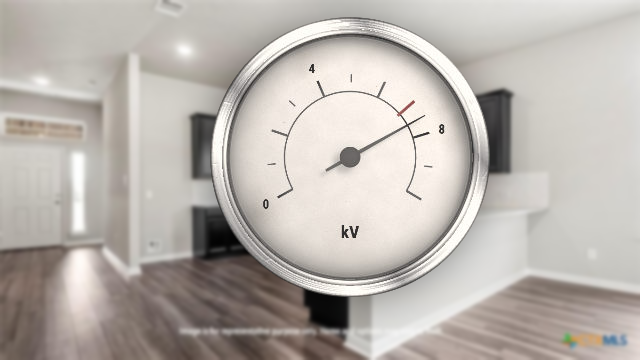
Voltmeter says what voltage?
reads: 7.5 kV
